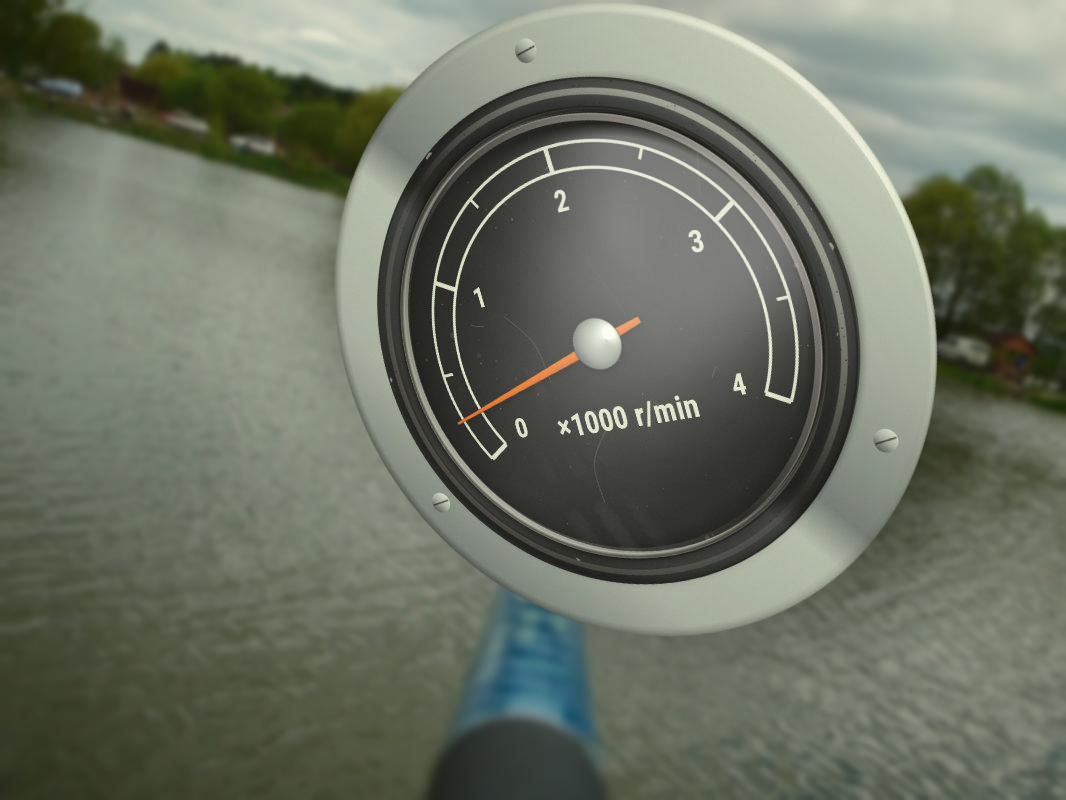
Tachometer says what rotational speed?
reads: 250 rpm
